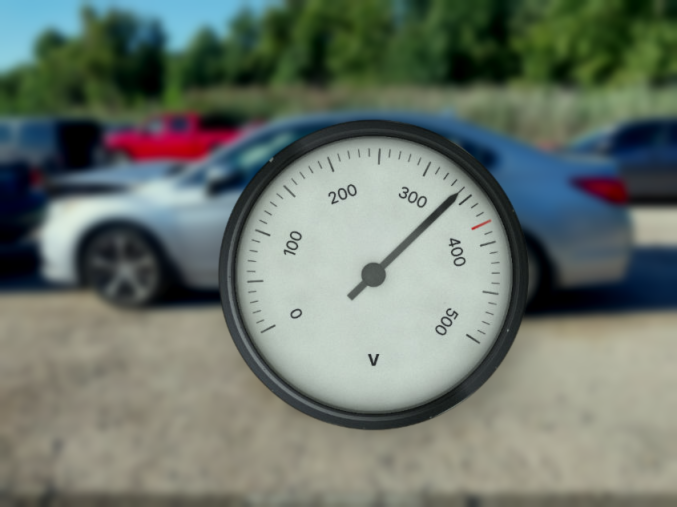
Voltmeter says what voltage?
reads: 340 V
